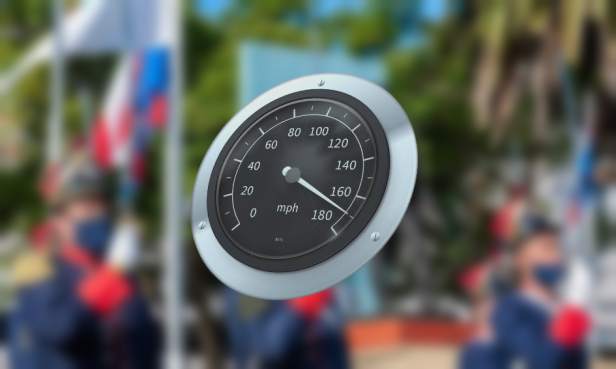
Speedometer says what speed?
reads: 170 mph
